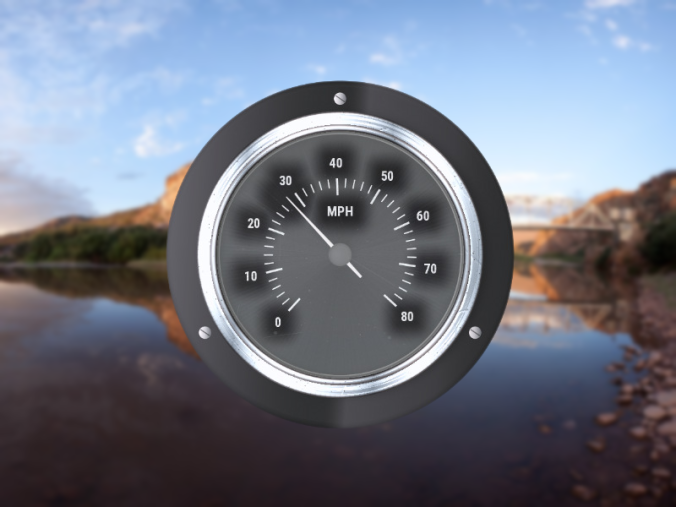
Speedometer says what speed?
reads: 28 mph
